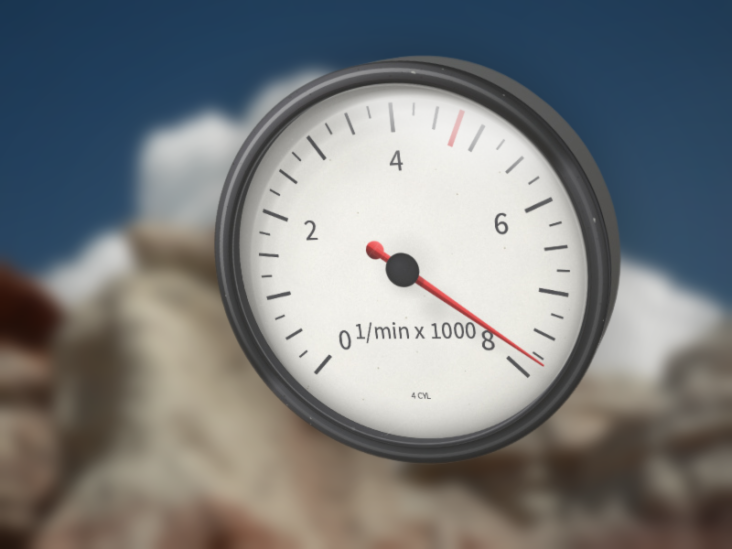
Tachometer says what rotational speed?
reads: 7750 rpm
